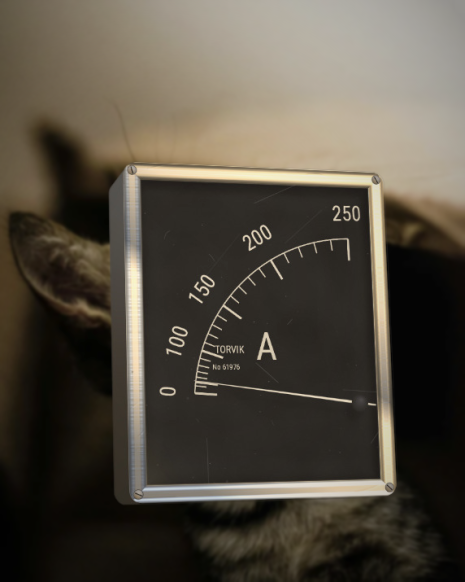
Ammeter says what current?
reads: 50 A
